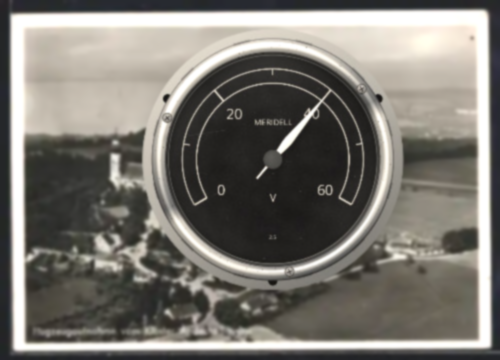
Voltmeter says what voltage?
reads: 40 V
